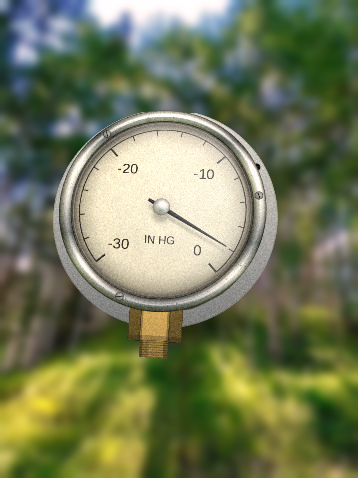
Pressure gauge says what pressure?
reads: -2 inHg
